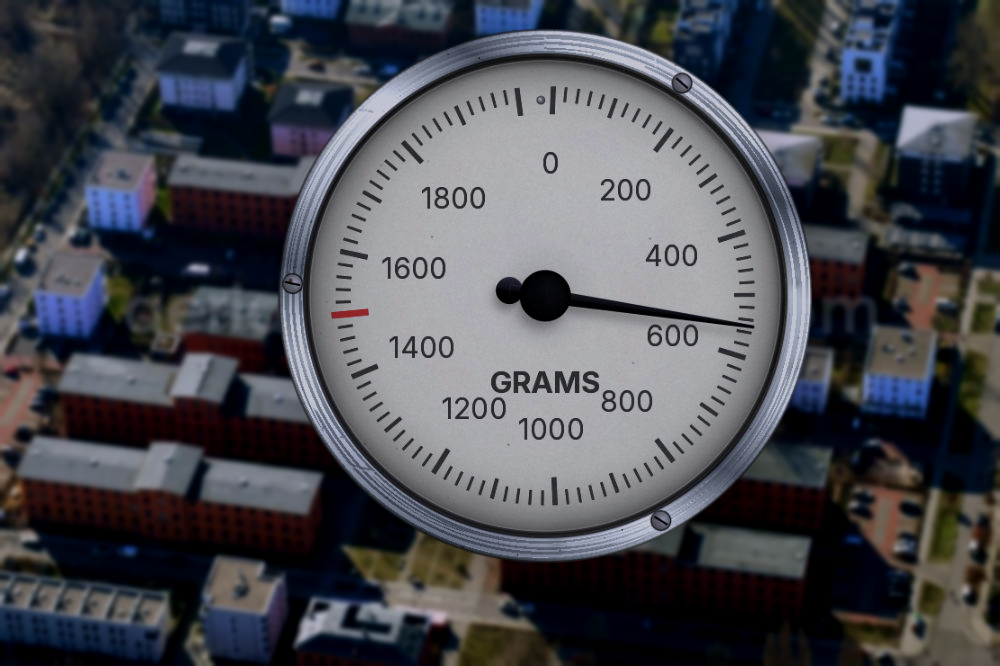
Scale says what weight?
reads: 550 g
